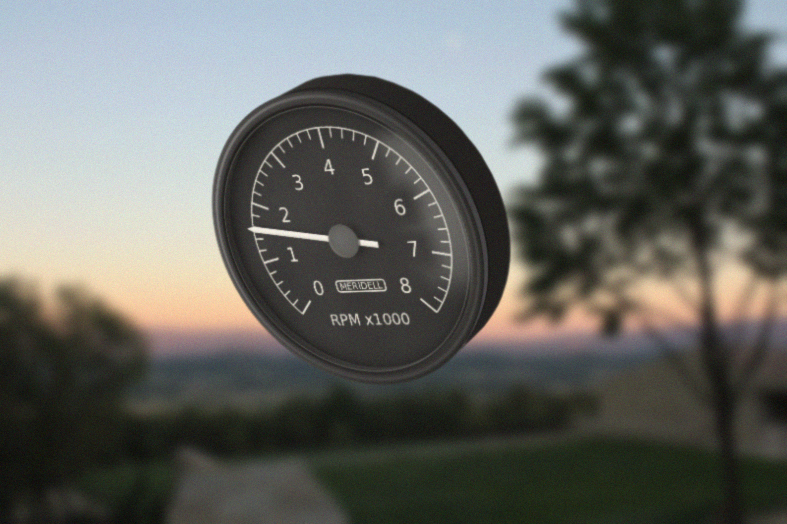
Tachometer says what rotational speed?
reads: 1600 rpm
